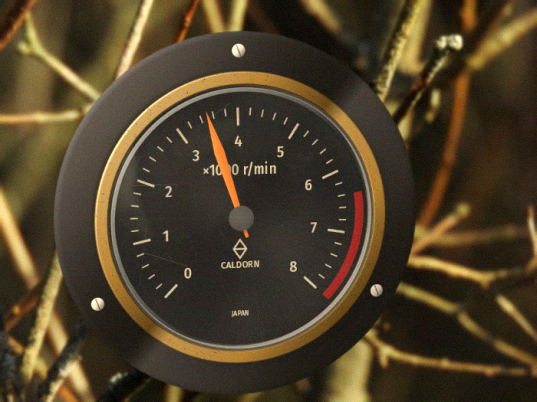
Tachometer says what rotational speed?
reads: 3500 rpm
